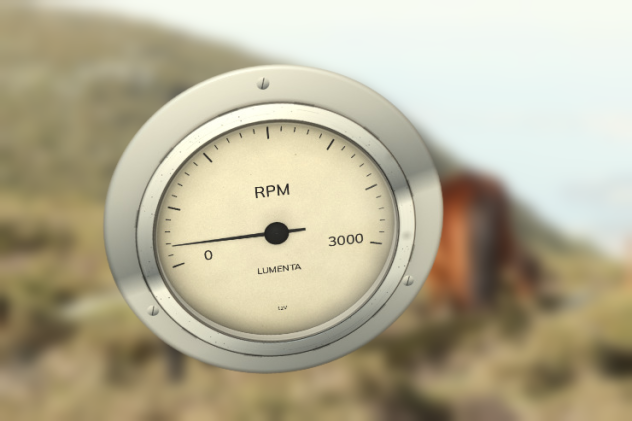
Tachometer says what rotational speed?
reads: 200 rpm
